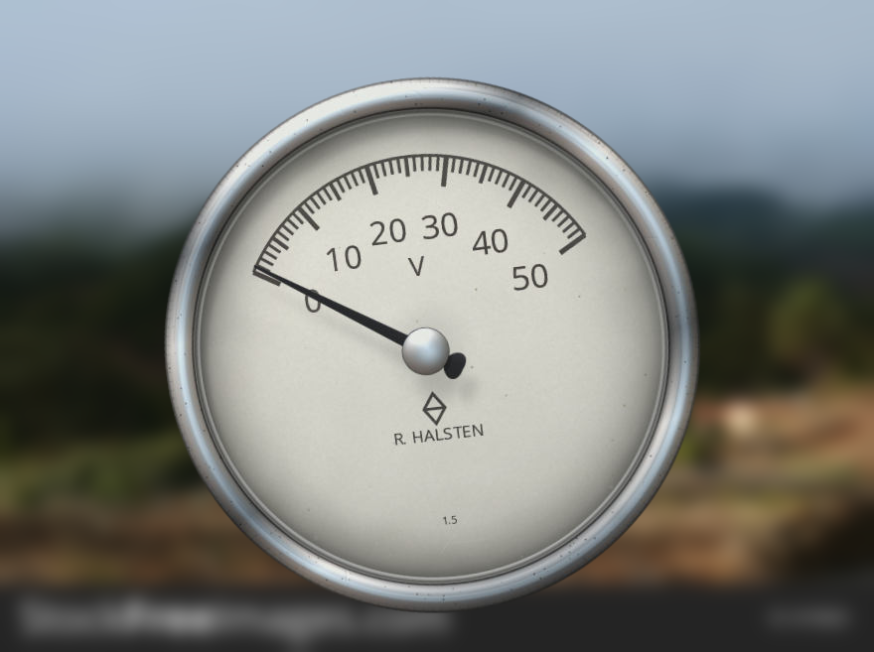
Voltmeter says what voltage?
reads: 1 V
